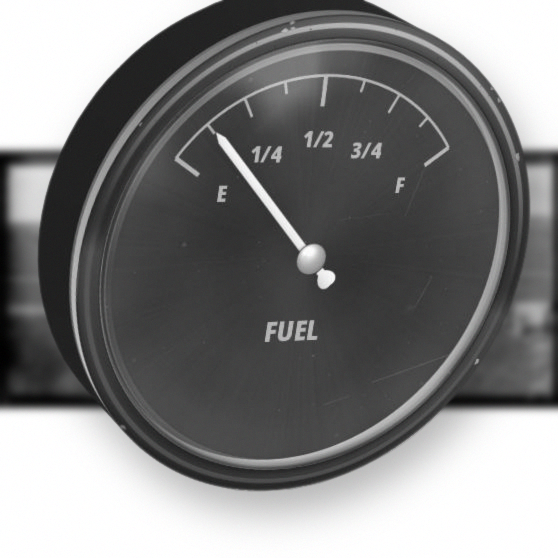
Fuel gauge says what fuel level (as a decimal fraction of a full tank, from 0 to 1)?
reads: 0.125
